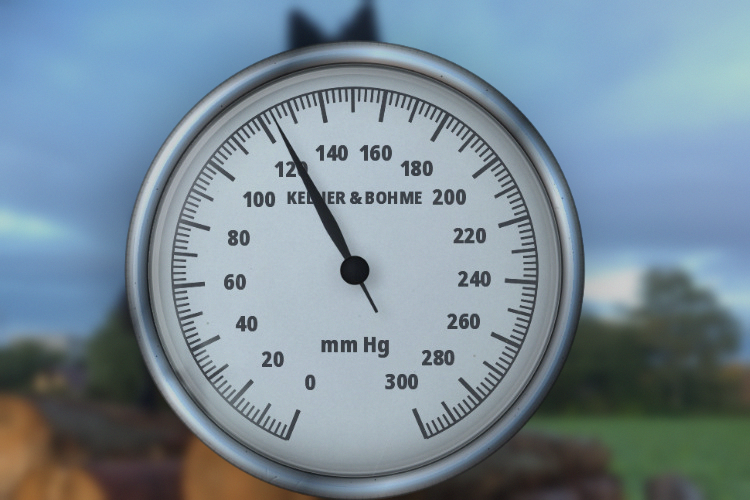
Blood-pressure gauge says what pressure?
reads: 124 mmHg
